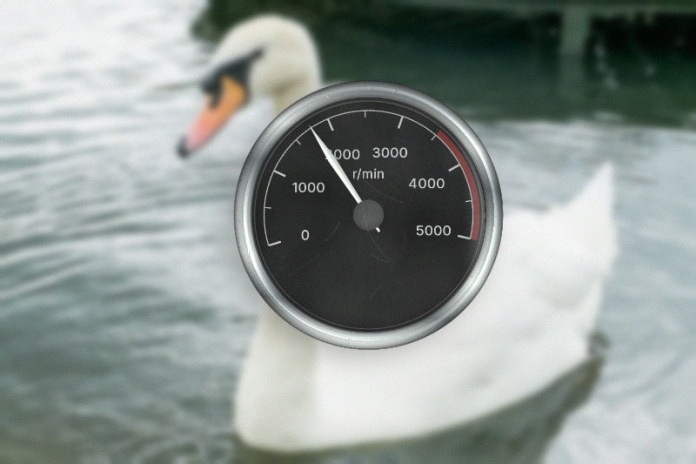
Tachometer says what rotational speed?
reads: 1750 rpm
